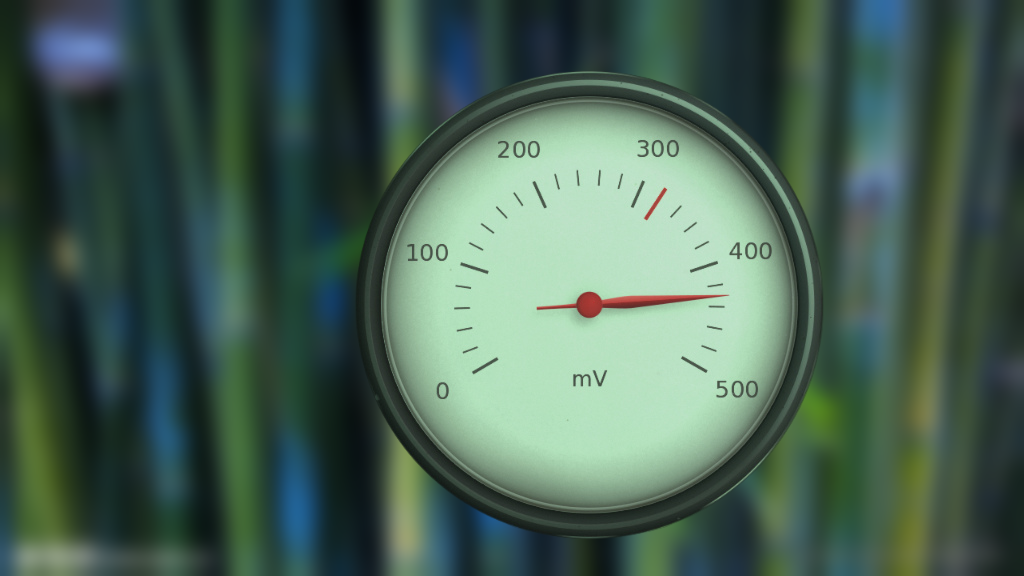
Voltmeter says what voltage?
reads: 430 mV
